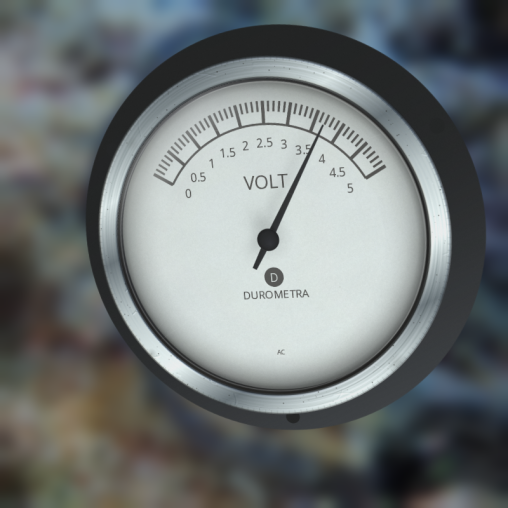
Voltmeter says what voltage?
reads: 3.7 V
